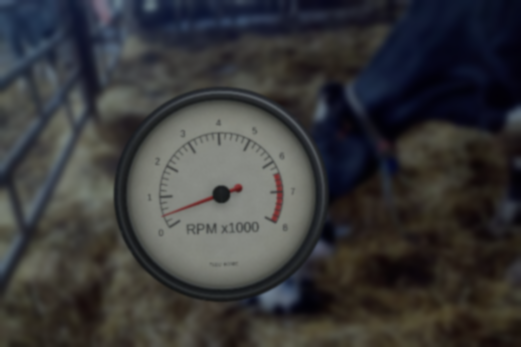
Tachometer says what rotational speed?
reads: 400 rpm
